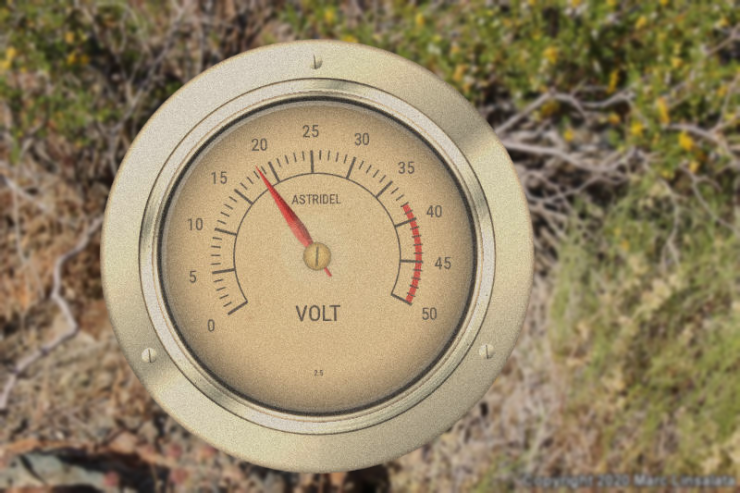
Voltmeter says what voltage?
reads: 18.5 V
